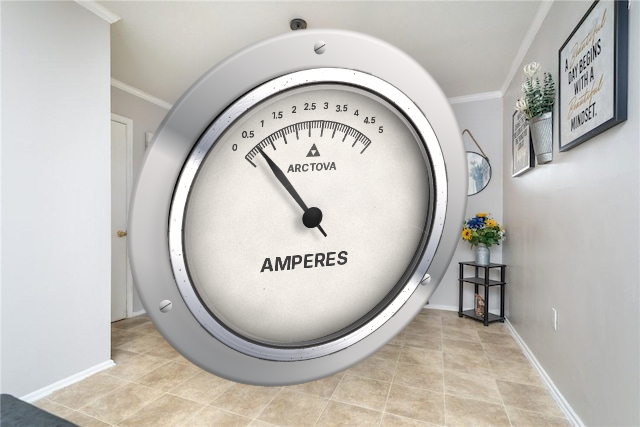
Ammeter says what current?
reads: 0.5 A
